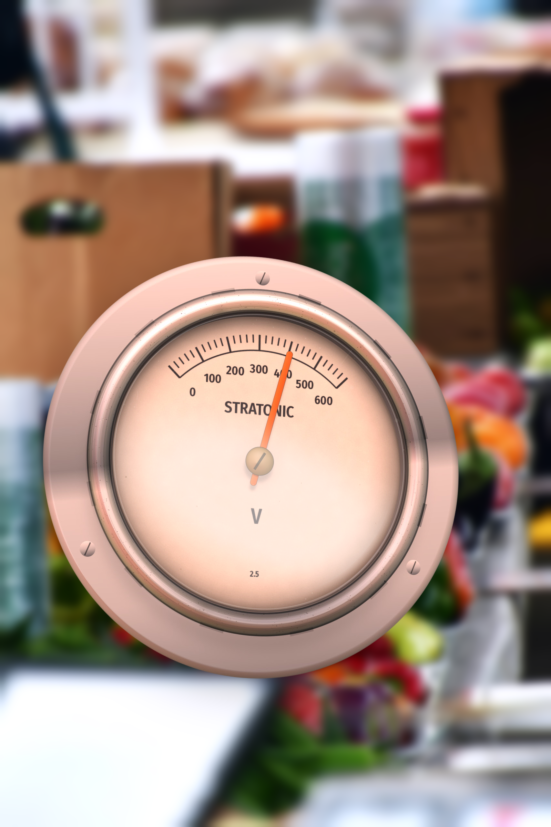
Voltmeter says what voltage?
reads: 400 V
